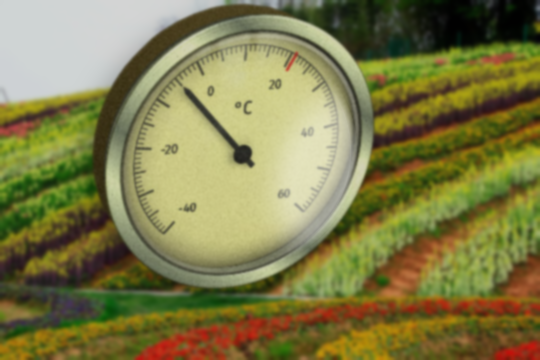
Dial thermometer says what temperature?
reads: -5 °C
